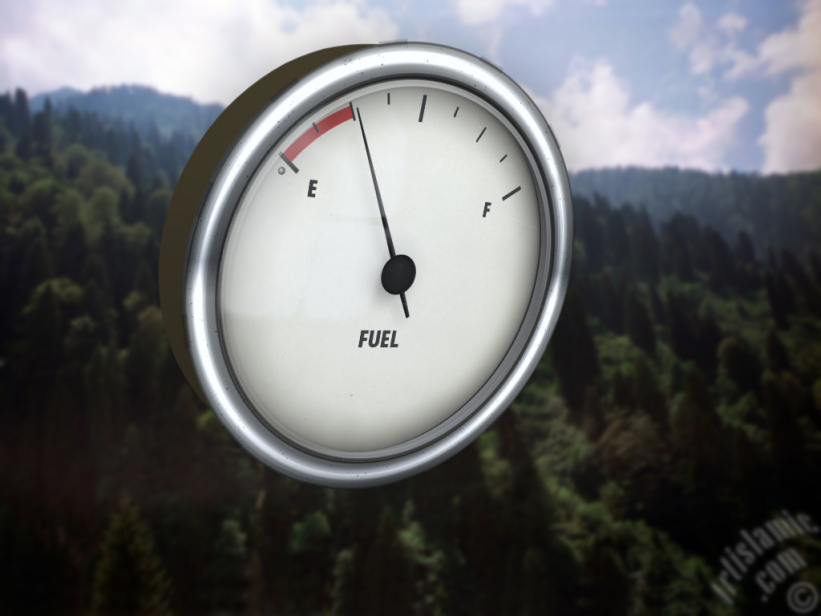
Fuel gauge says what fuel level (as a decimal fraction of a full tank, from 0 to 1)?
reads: 0.25
